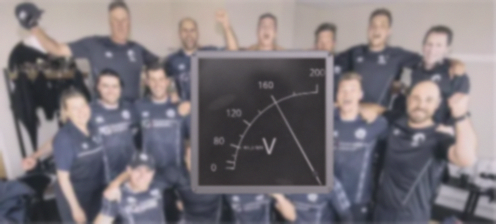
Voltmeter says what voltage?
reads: 160 V
